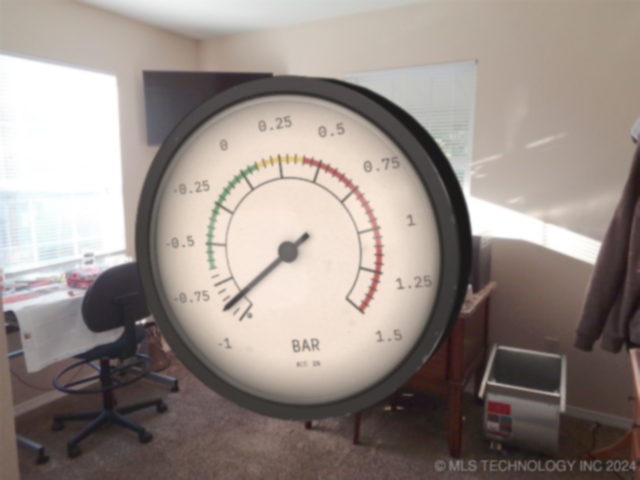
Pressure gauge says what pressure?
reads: -0.9 bar
